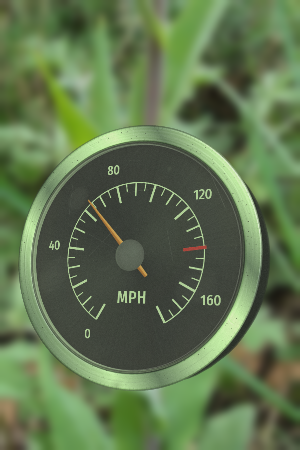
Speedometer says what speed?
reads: 65 mph
